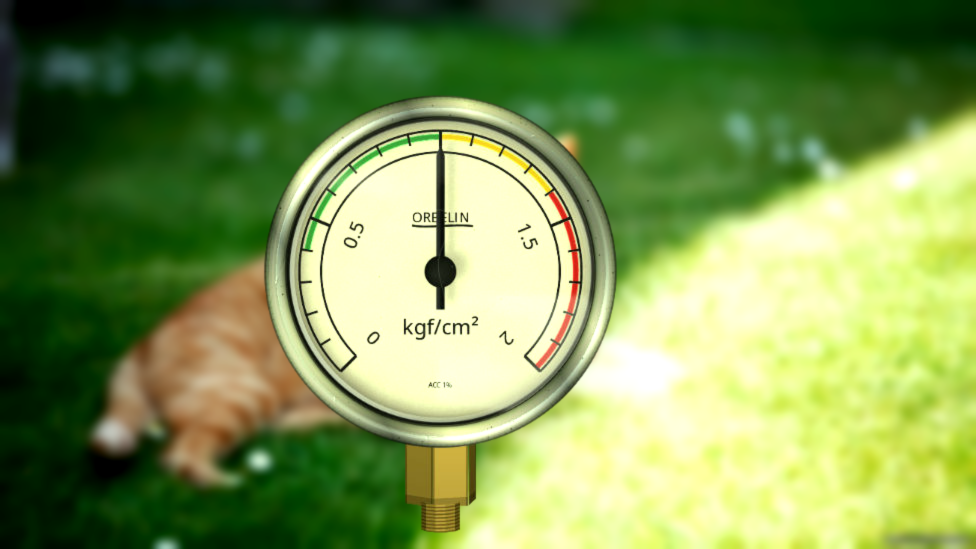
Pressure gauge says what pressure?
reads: 1 kg/cm²
